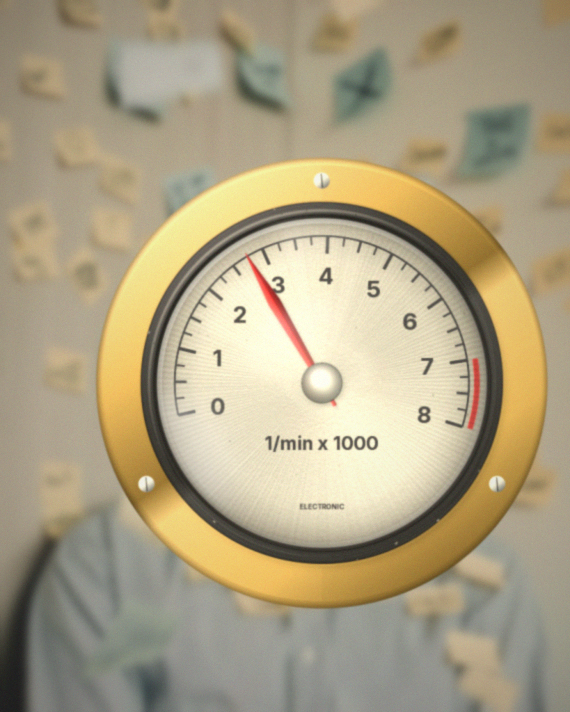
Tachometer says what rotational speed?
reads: 2750 rpm
